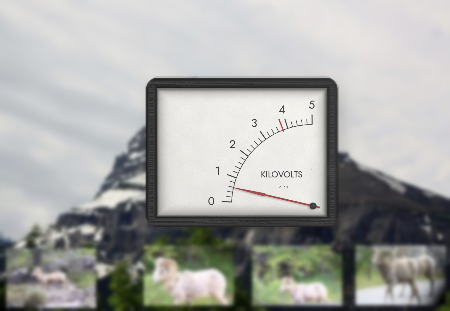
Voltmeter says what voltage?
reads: 0.6 kV
